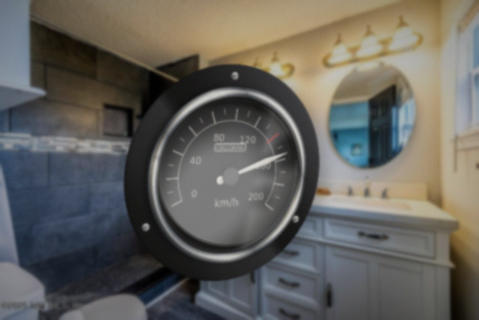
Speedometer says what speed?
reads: 155 km/h
